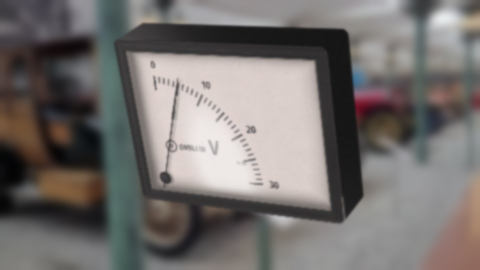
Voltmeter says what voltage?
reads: 5 V
